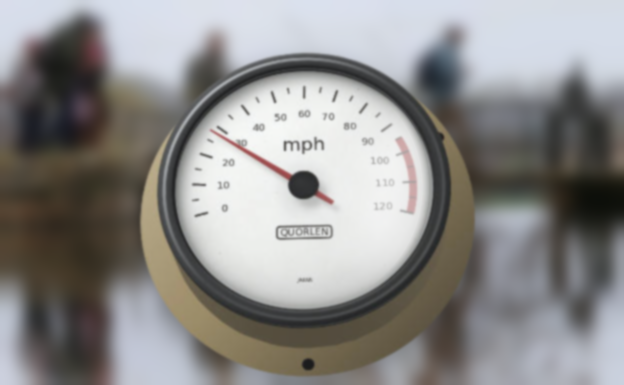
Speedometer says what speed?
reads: 27.5 mph
